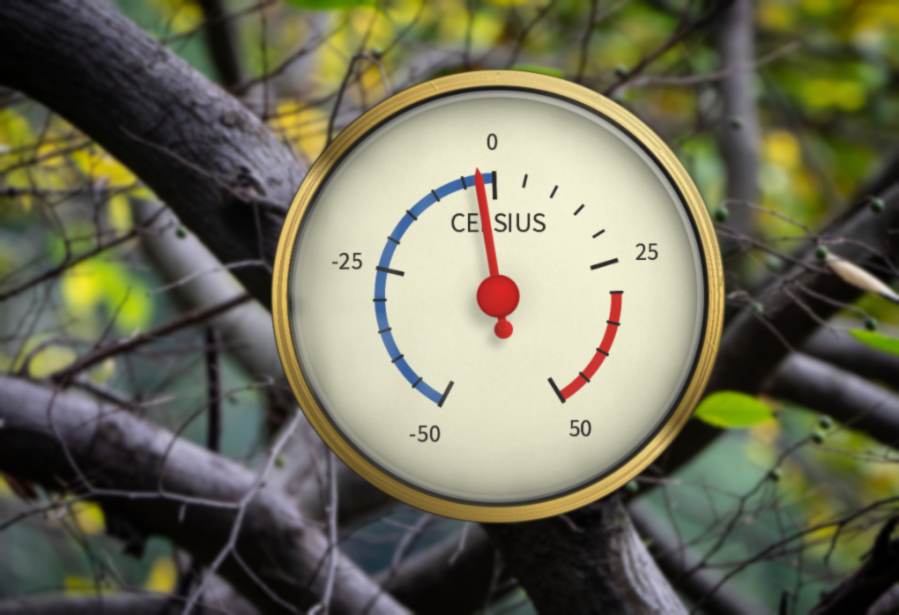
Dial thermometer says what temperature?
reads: -2.5 °C
